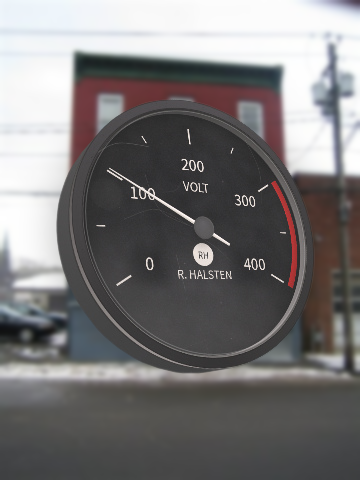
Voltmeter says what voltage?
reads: 100 V
